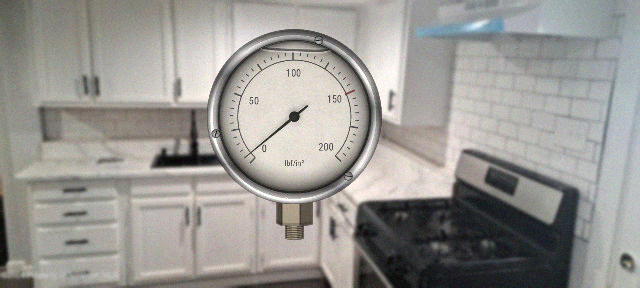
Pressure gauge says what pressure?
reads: 5 psi
